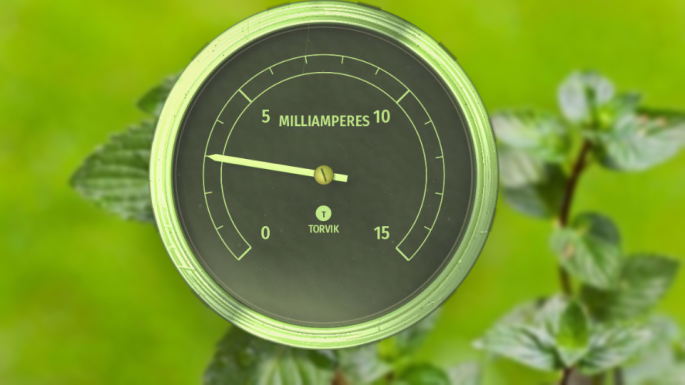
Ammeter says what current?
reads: 3 mA
